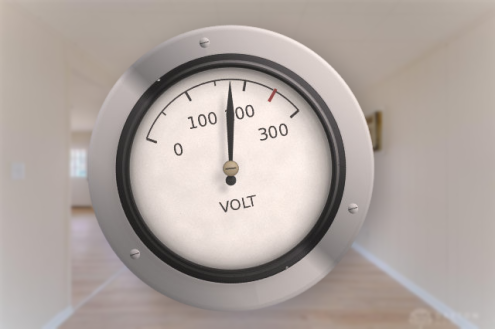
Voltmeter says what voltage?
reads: 175 V
